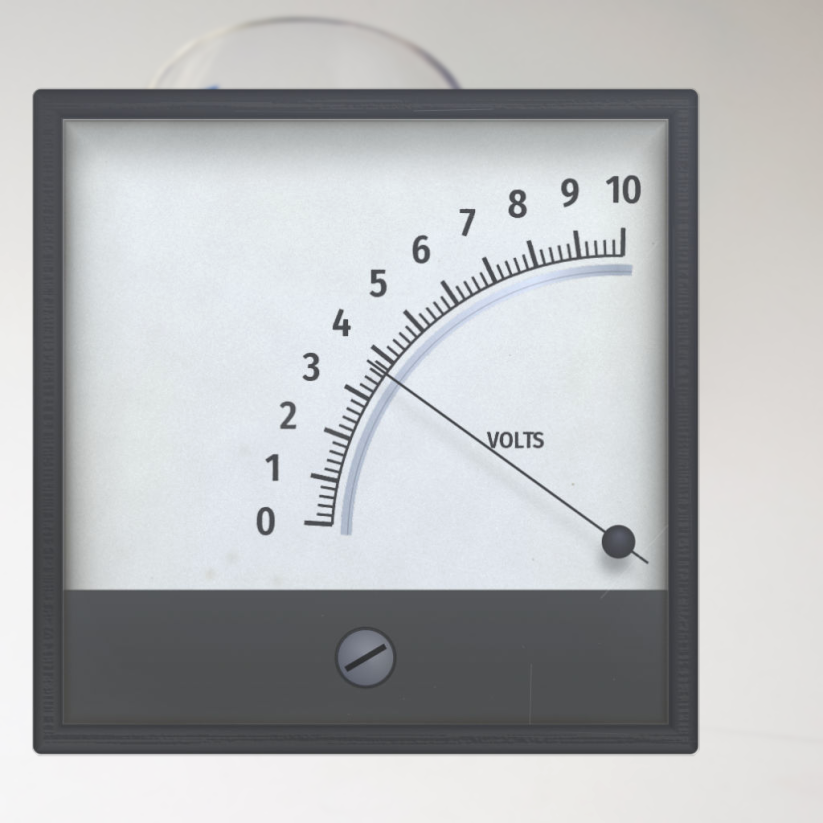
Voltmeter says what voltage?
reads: 3.7 V
